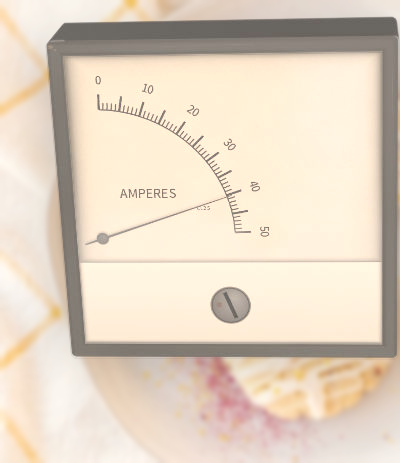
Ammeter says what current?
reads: 40 A
